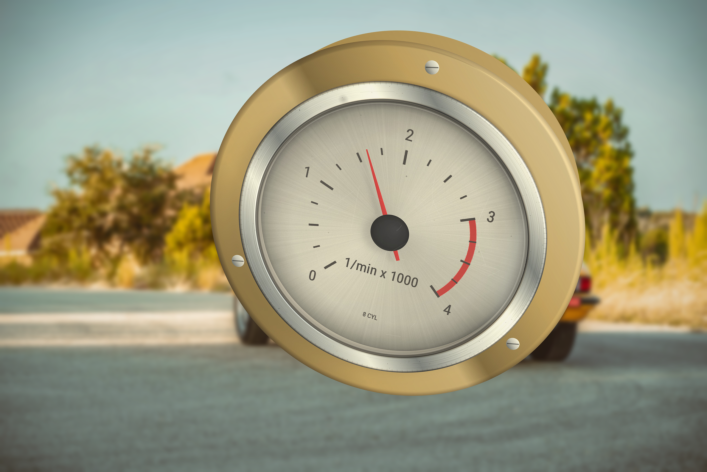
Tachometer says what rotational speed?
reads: 1625 rpm
